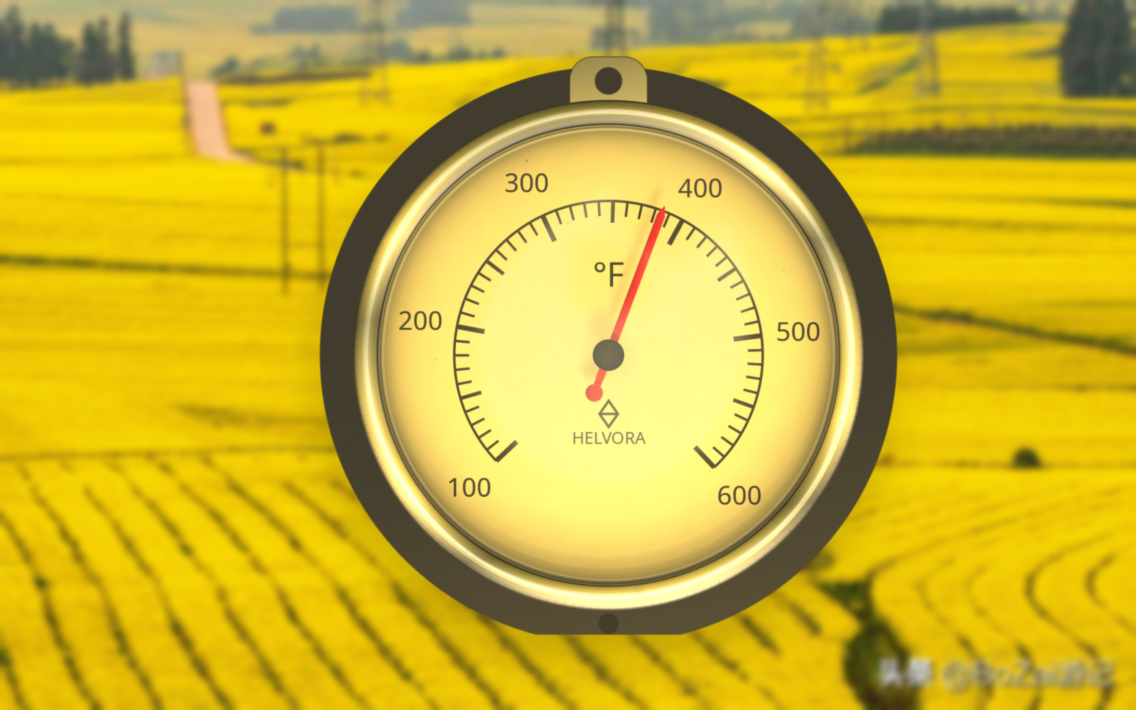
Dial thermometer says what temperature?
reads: 385 °F
